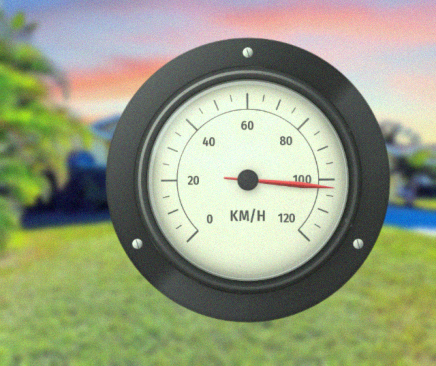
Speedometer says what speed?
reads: 102.5 km/h
